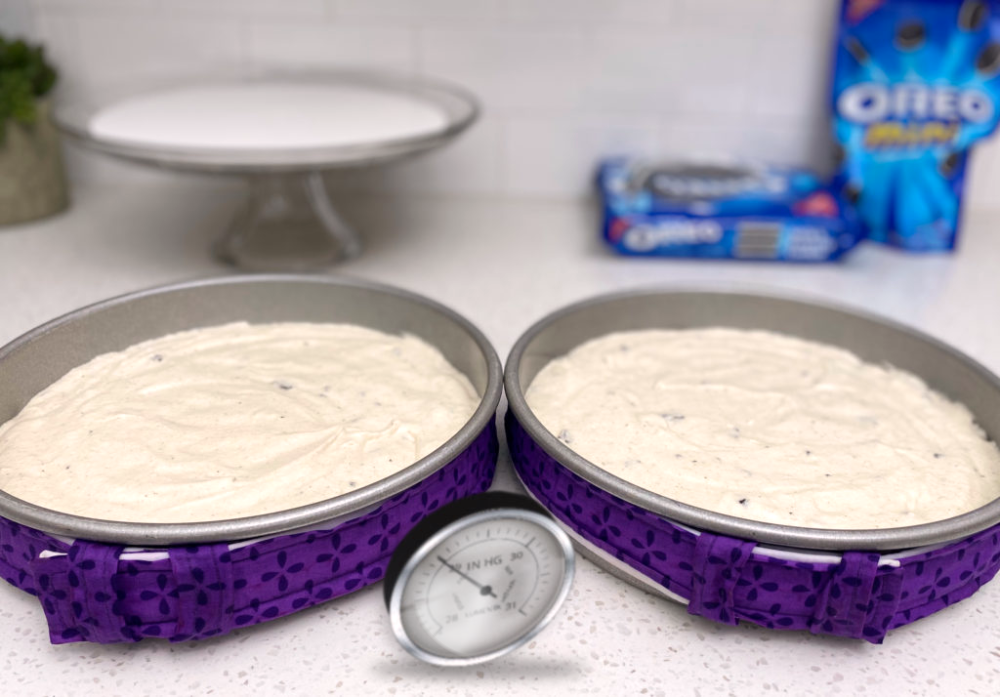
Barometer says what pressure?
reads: 29 inHg
